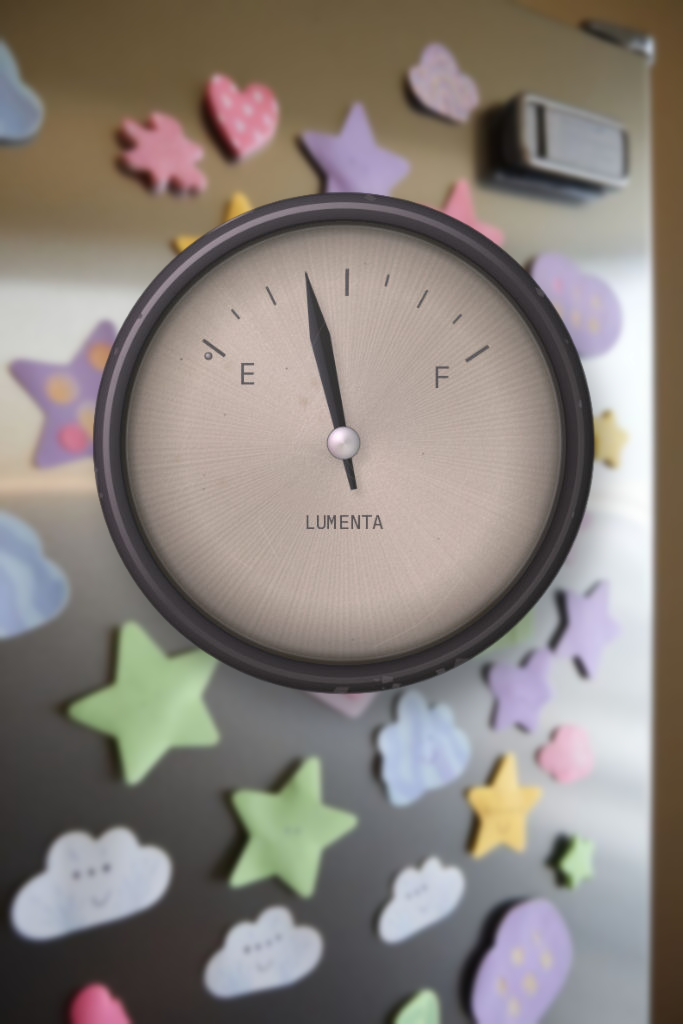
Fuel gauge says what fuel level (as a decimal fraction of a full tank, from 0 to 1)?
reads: 0.375
